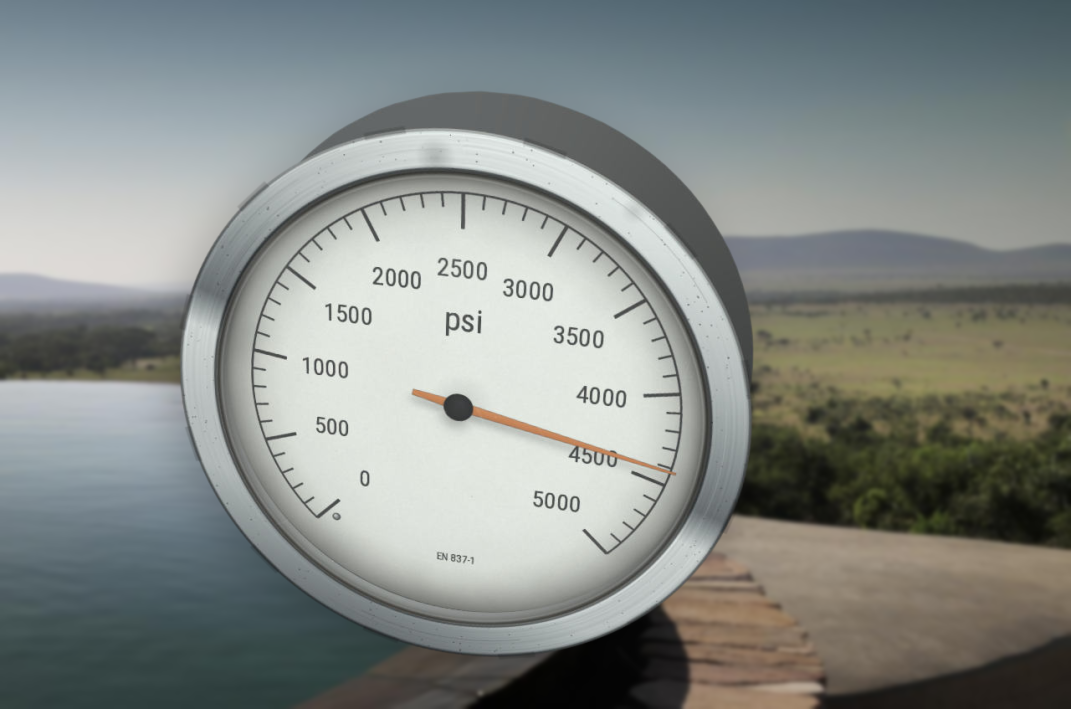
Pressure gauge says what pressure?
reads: 4400 psi
